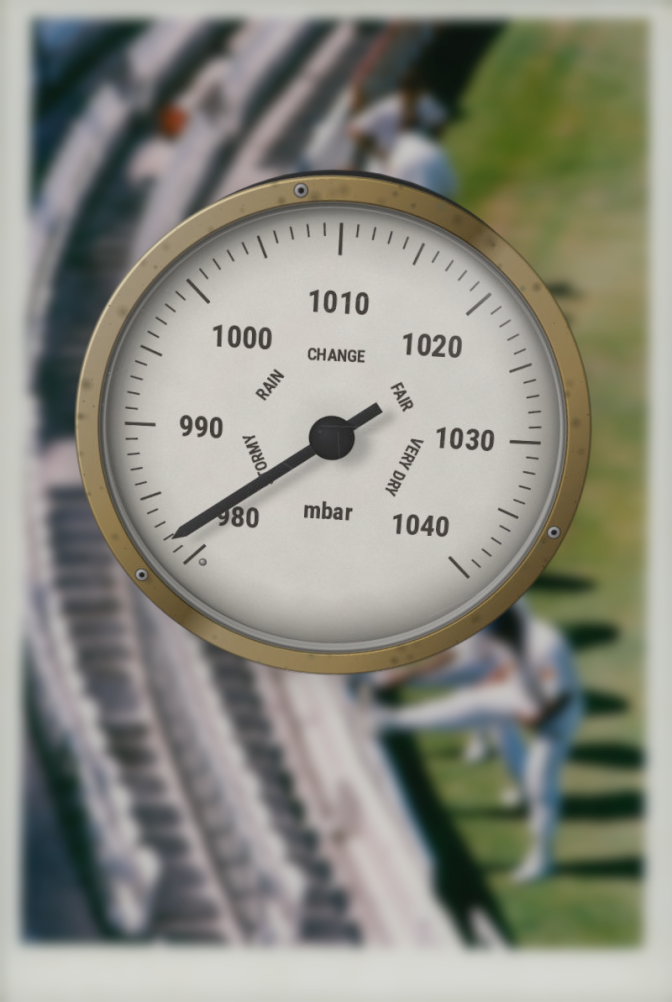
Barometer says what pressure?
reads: 982 mbar
